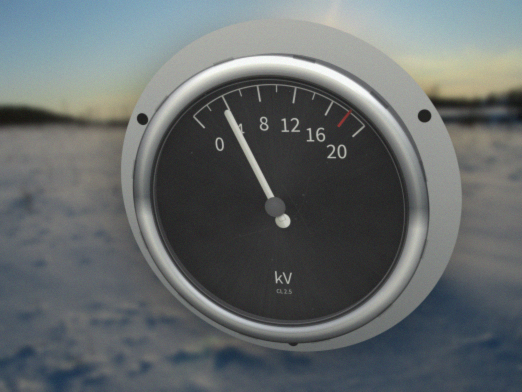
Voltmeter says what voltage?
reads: 4 kV
